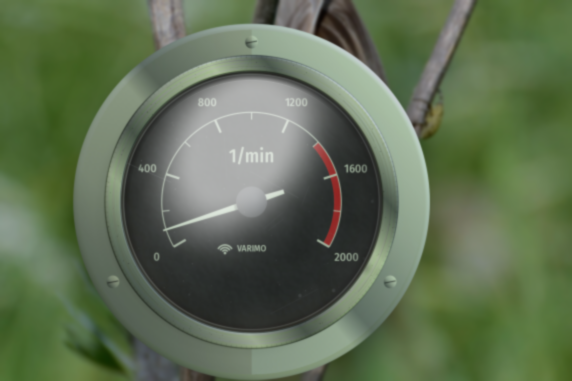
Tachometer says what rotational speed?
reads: 100 rpm
